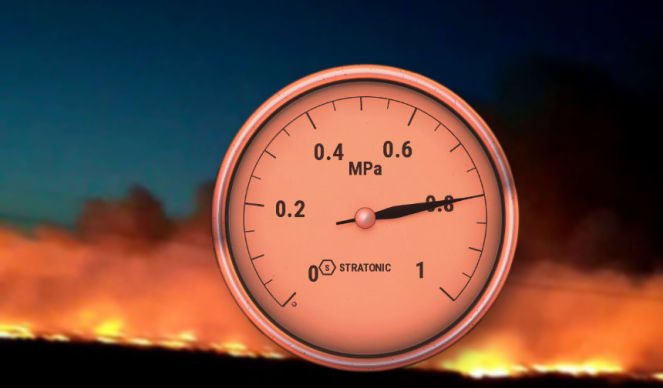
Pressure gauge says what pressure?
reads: 0.8 MPa
